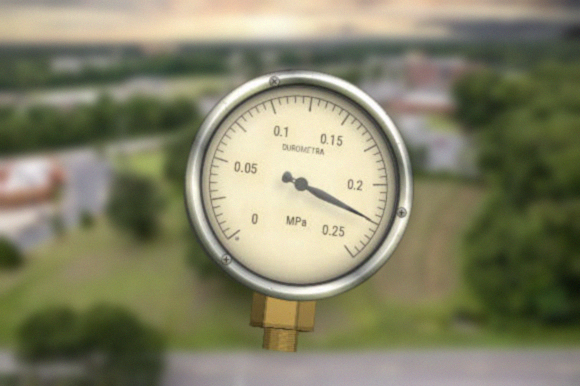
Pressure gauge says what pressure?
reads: 0.225 MPa
